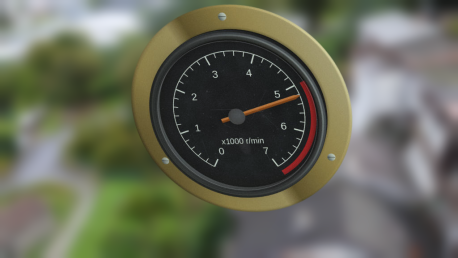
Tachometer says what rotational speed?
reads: 5200 rpm
